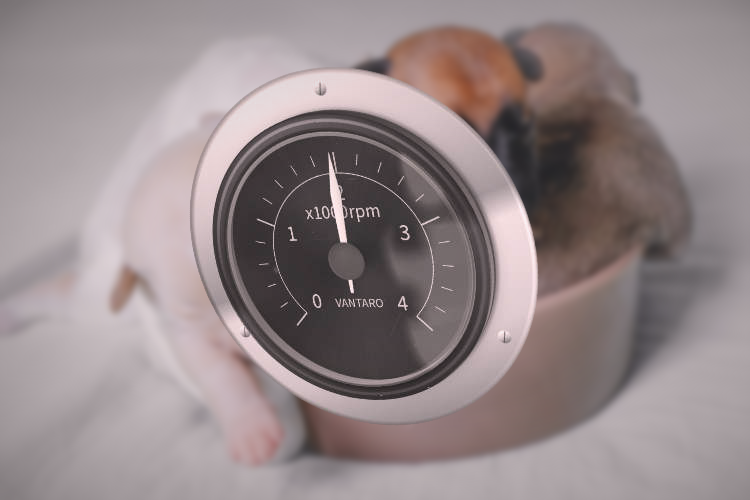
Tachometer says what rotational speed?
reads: 2000 rpm
